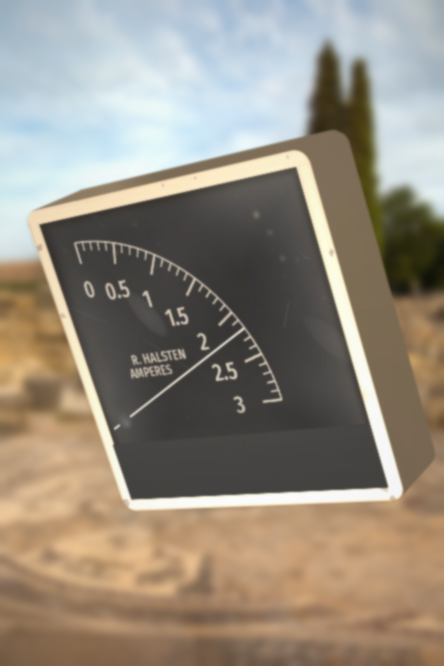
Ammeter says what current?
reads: 2.2 A
